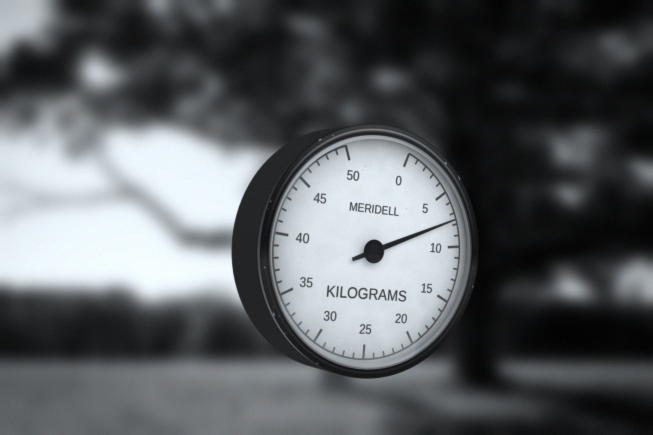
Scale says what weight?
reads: 7.5 kg
